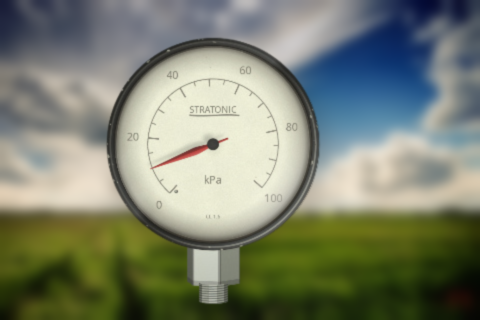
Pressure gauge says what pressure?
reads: 10 kPa
